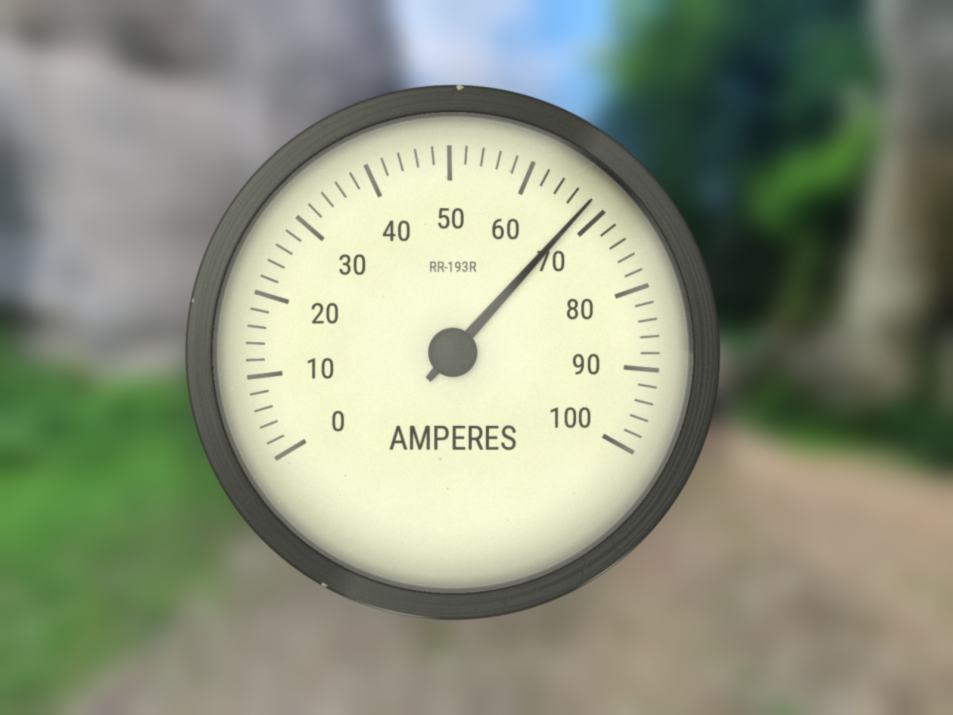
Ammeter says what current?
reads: 68 A
